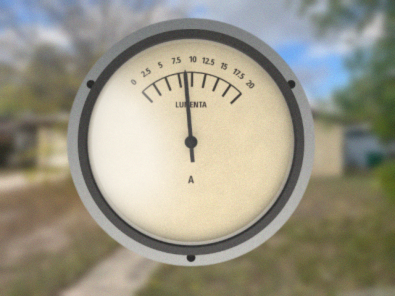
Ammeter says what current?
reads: 8.75 A
